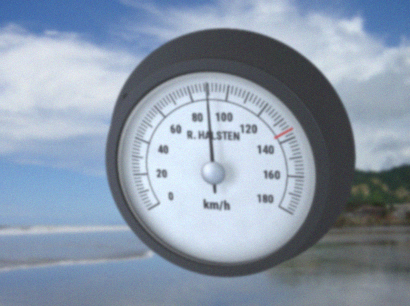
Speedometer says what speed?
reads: 90 km/h
